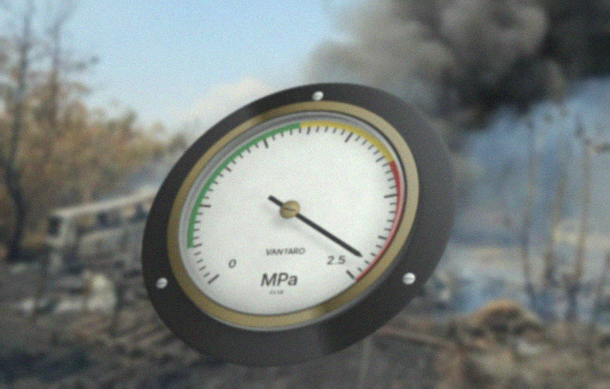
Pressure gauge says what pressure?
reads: 2.4 MPa
